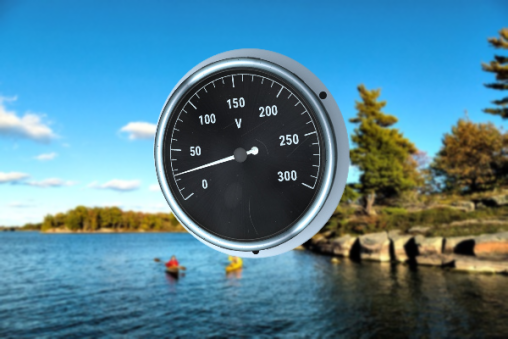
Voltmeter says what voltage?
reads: 25 V
